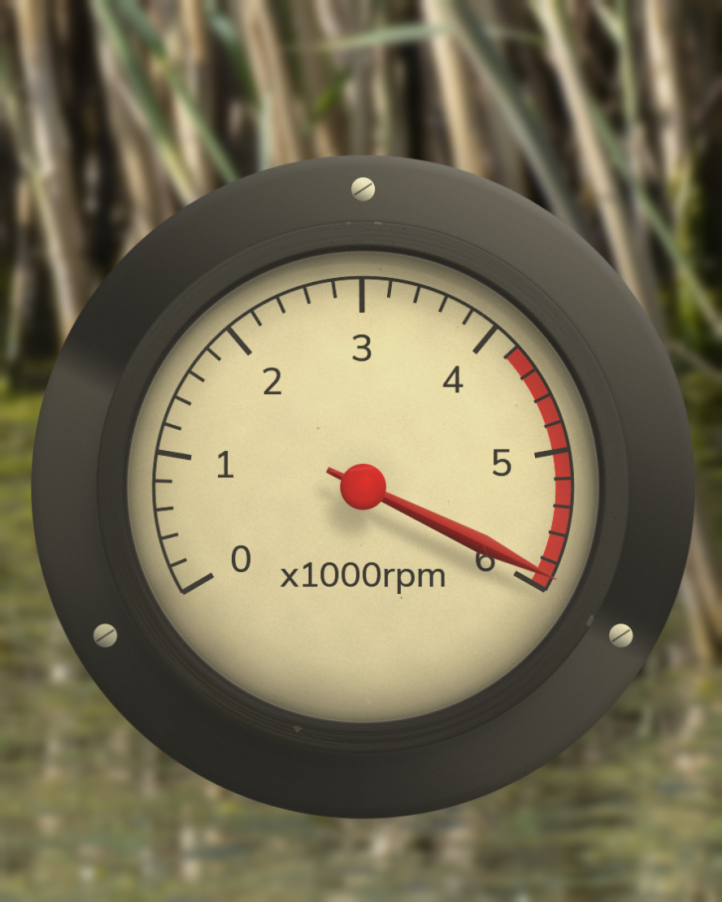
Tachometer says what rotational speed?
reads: 5900 rpm
